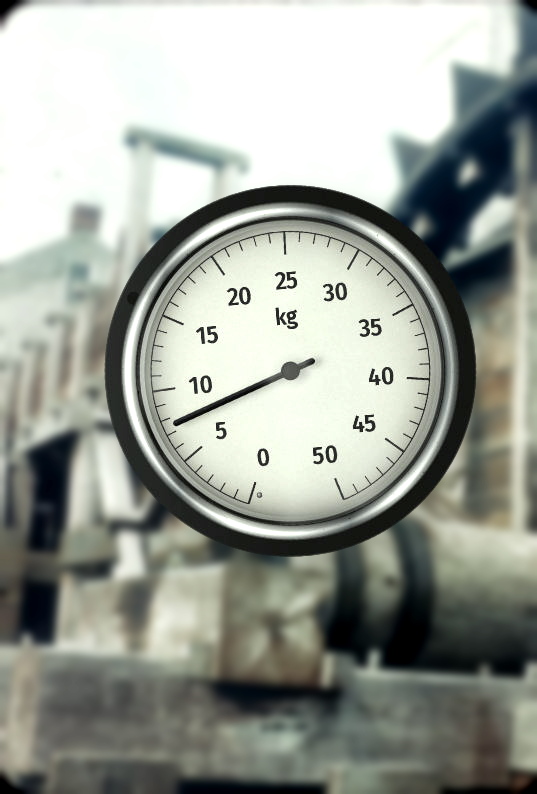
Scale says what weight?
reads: 7.5 kg
